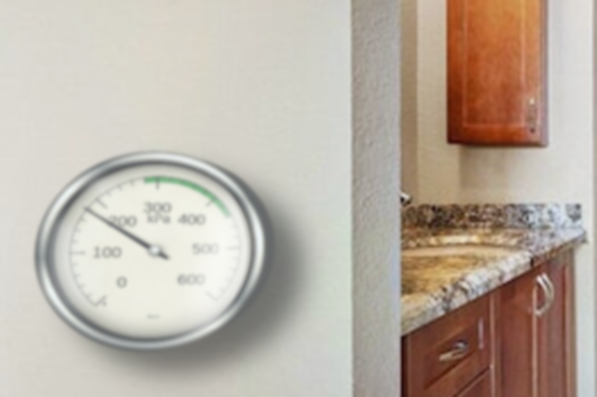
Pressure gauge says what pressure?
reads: 180 kPa
